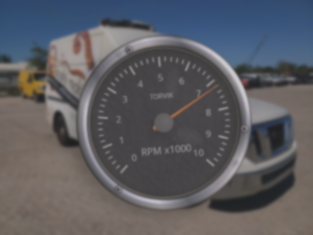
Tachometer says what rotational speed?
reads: 7200 rpm
